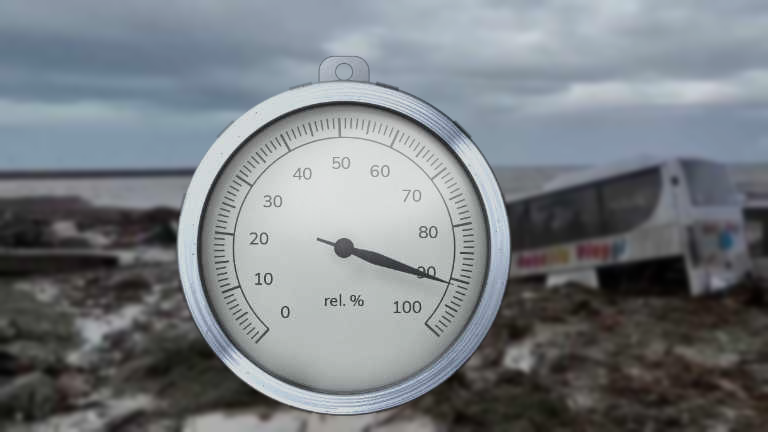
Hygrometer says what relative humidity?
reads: 91 %
